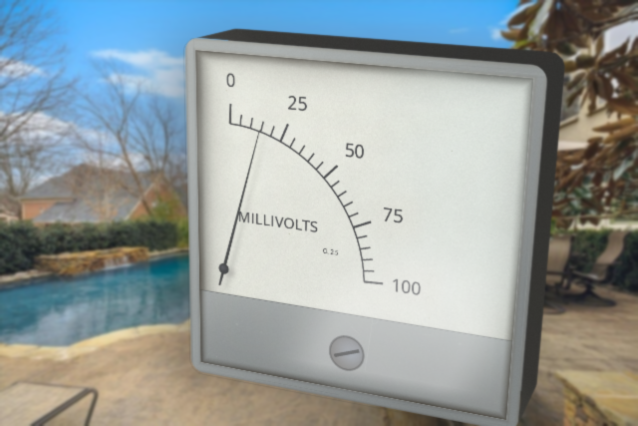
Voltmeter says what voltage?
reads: 15 mV
